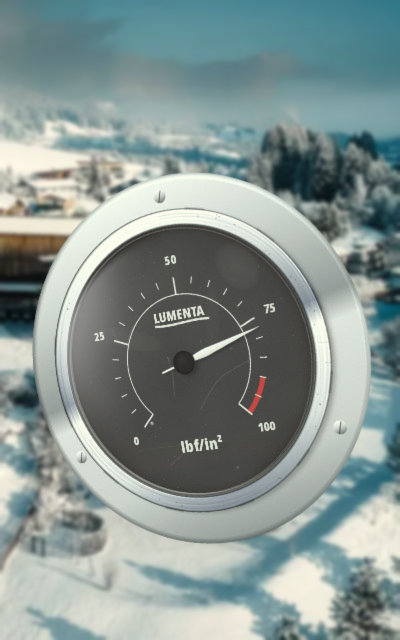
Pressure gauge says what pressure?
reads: 77.5 psi
